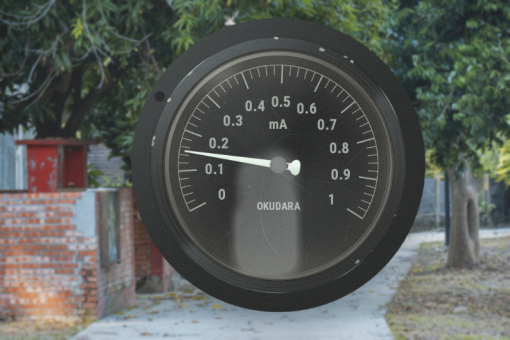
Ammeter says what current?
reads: 0.15 mA
